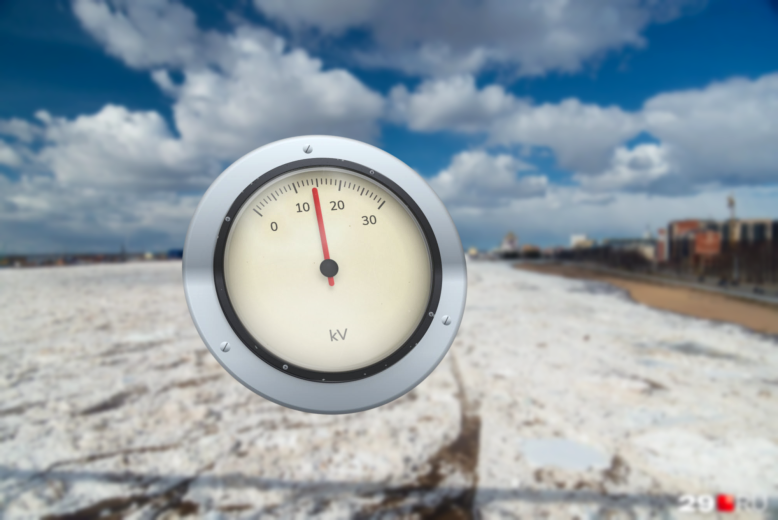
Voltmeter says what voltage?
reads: 14 kV
